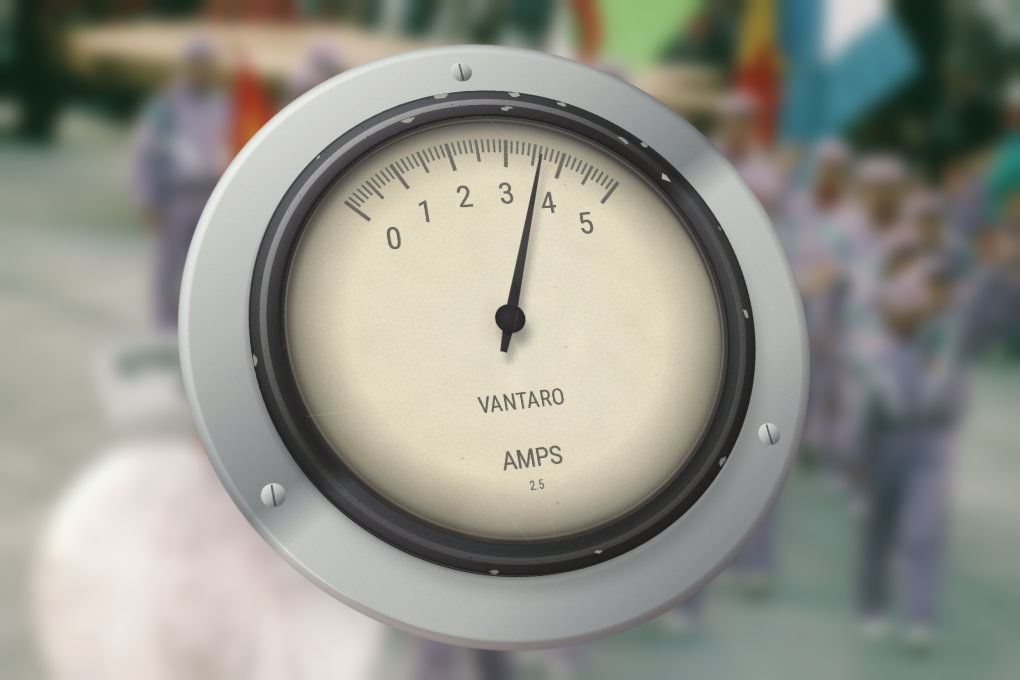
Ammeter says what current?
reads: 3.6 A
